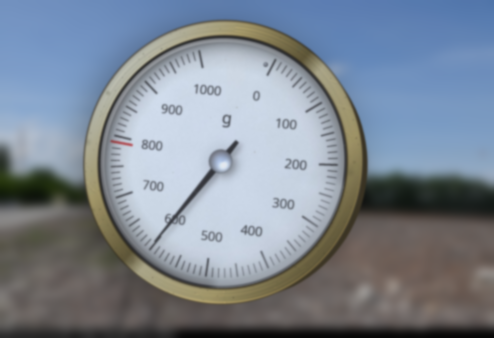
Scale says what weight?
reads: 600 g
